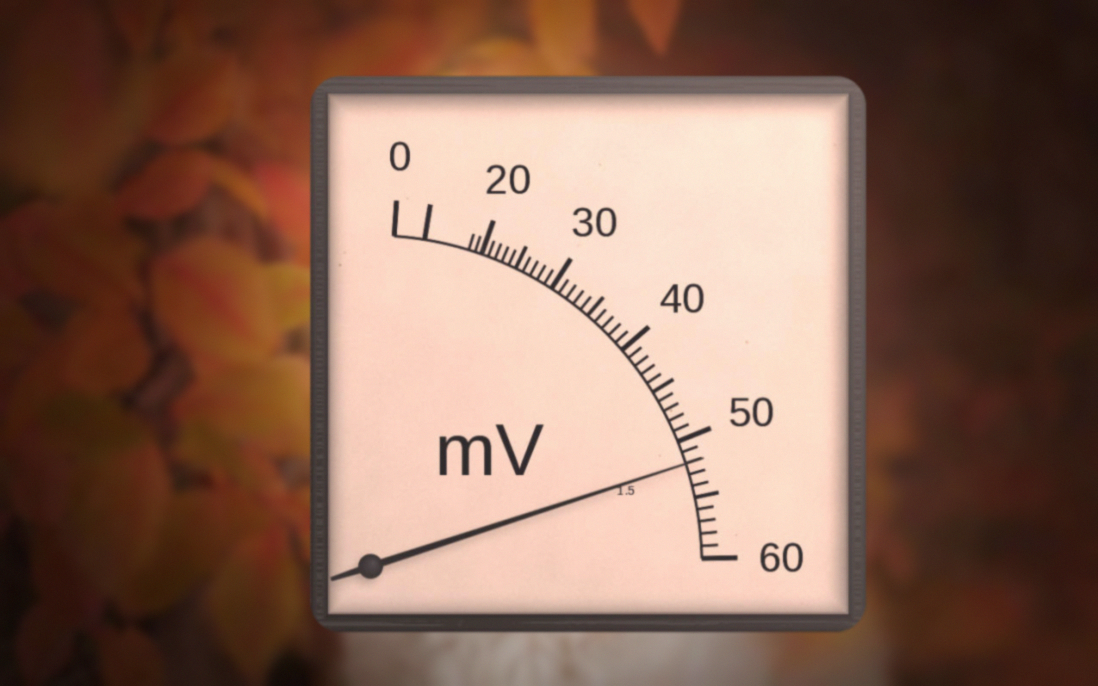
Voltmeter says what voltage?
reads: 52 mV
